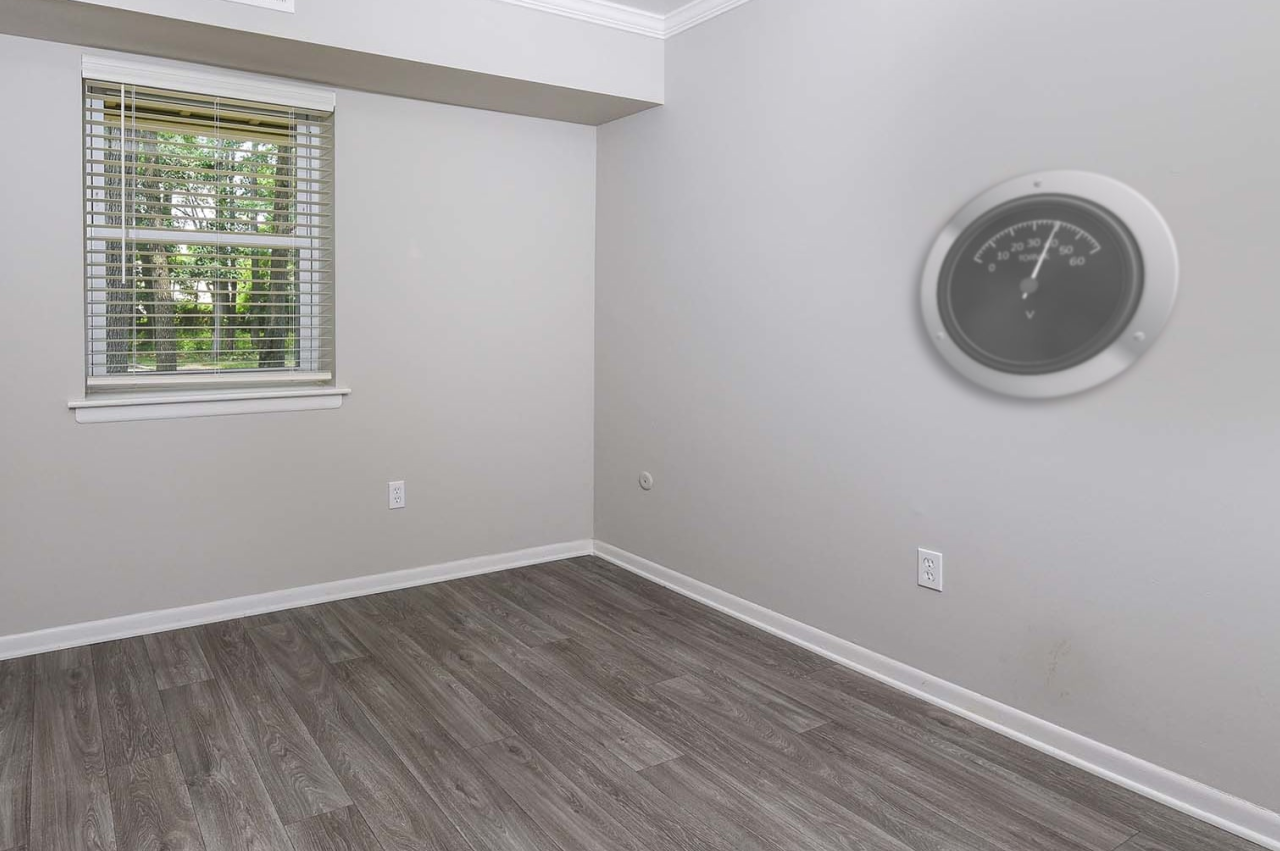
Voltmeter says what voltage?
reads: 40 V
